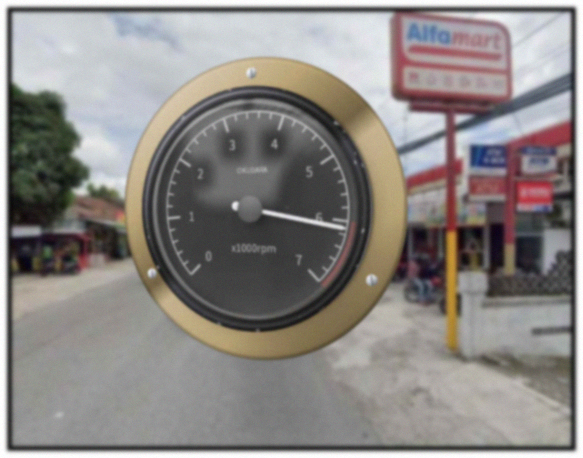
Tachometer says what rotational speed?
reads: 6100 rpm
